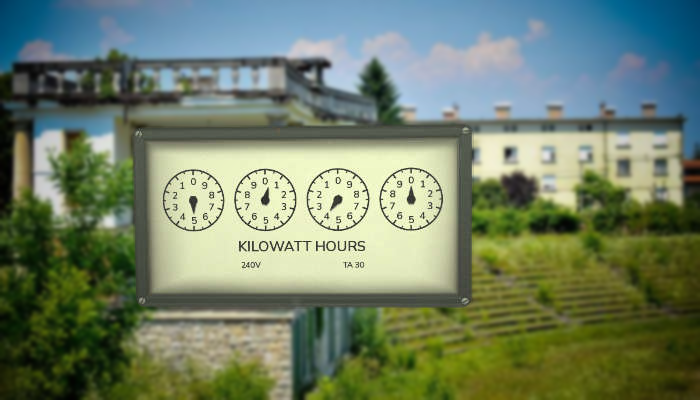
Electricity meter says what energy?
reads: 5040 kWh
